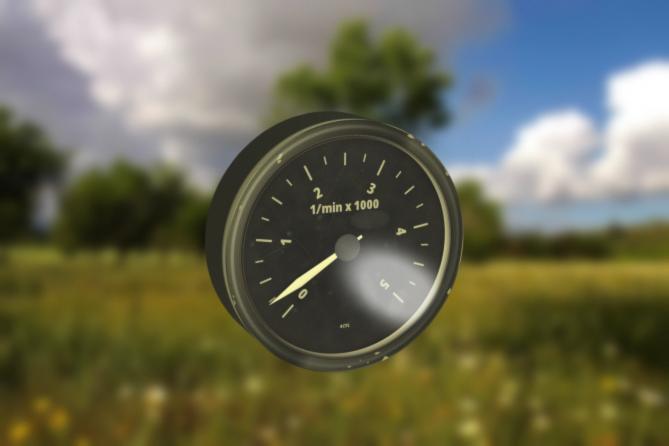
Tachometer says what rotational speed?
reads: 250 rpm
